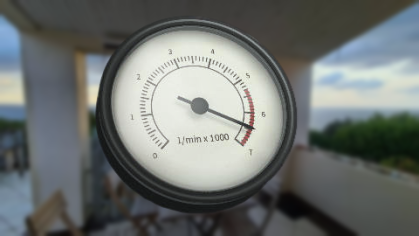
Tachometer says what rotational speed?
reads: 6500 rpm
